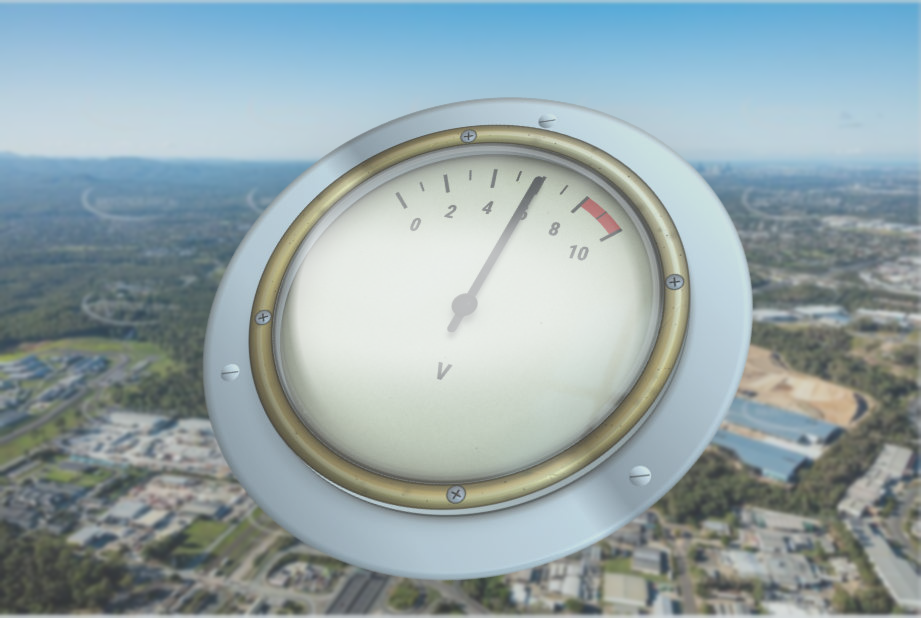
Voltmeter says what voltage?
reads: 6 V
